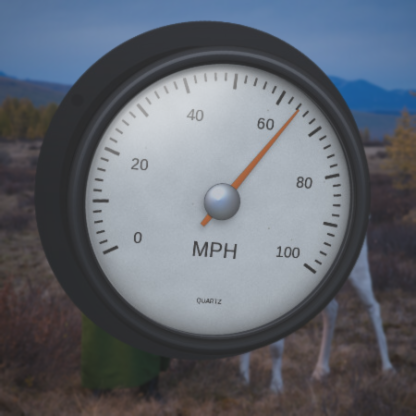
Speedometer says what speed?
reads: 64 mph
